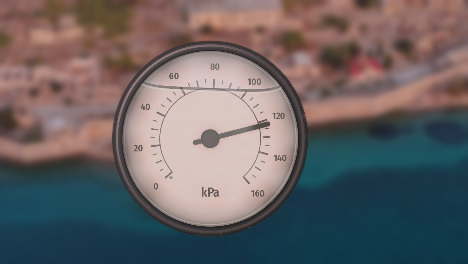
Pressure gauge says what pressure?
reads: 122.5 kPa
